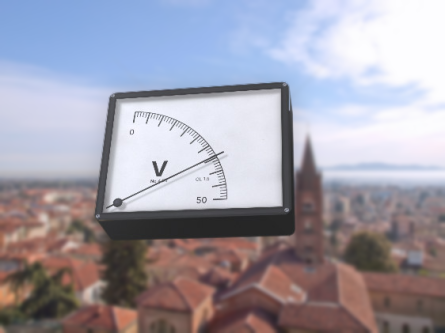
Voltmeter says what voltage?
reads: 35 V
